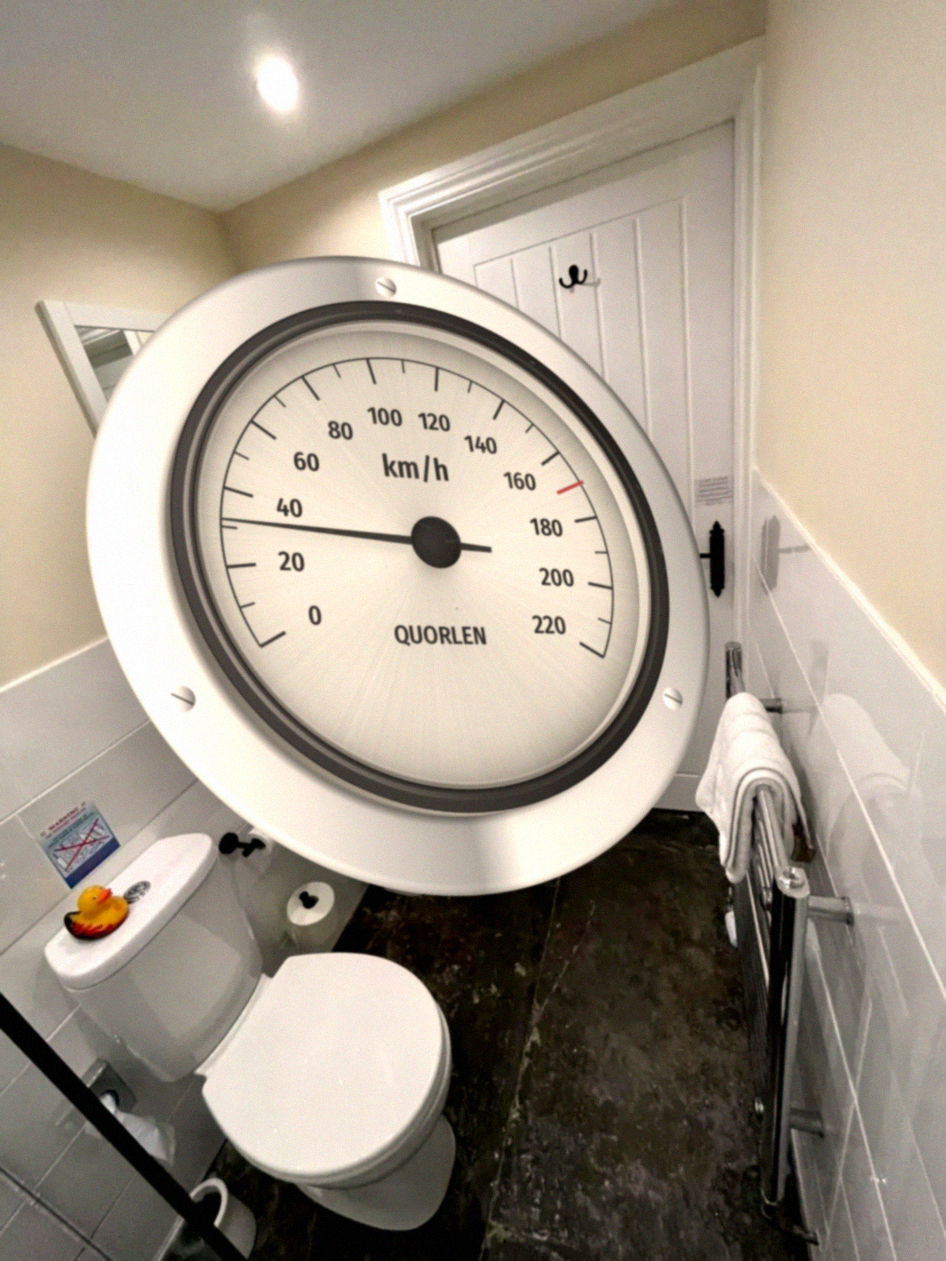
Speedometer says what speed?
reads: 30 km/h
